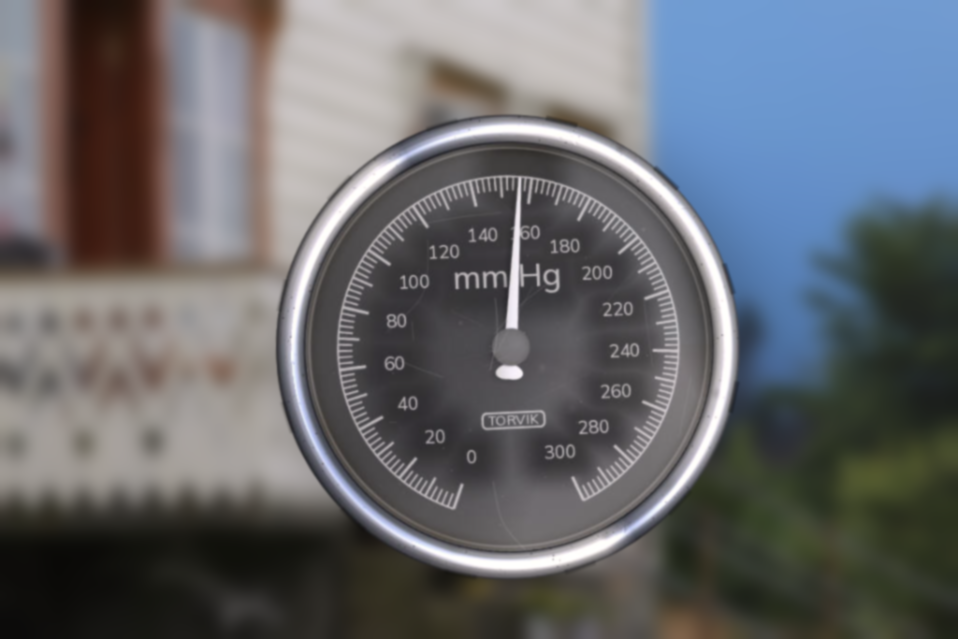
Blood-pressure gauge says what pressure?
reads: 156 mmHg
